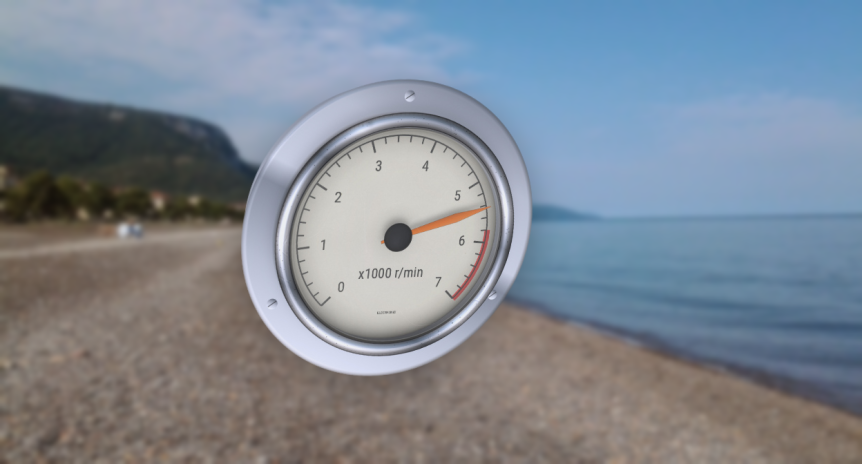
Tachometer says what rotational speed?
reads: 5400 rpm
